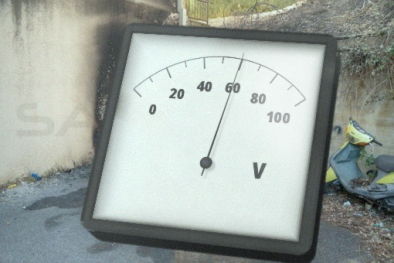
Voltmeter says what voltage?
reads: 60 V
